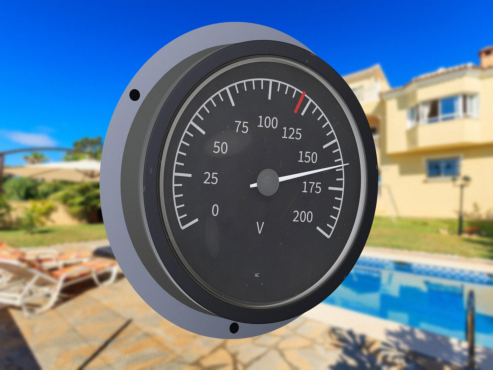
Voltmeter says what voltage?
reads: 162.5 V
